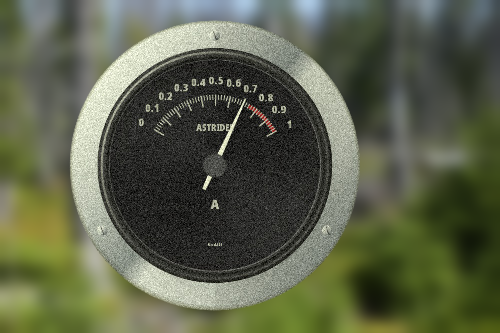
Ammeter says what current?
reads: 0.7 A
